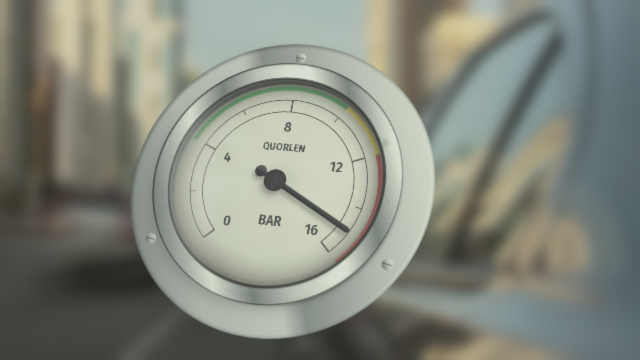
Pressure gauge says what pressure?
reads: 15 bar
